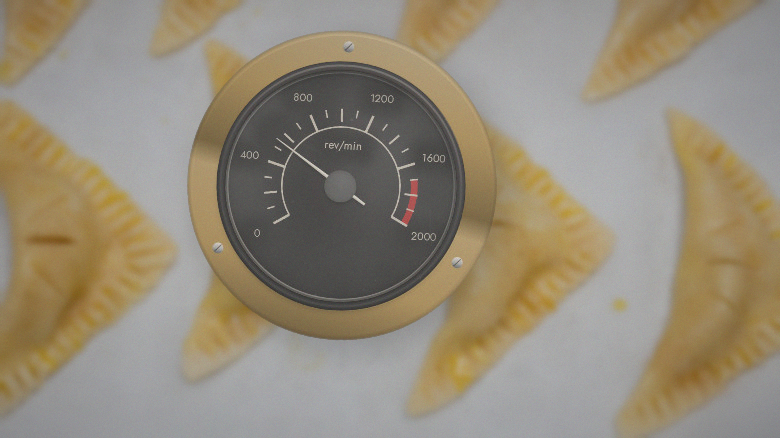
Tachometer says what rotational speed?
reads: 550 rpm
